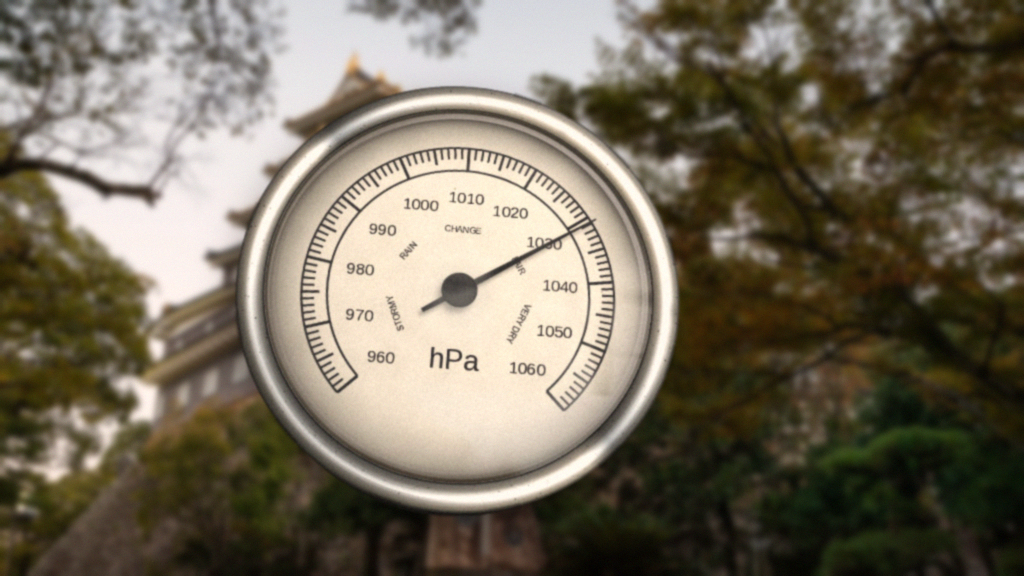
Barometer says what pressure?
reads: 1031 hPa
